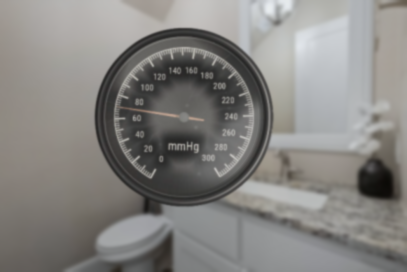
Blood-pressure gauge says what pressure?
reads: 70 mmHg
